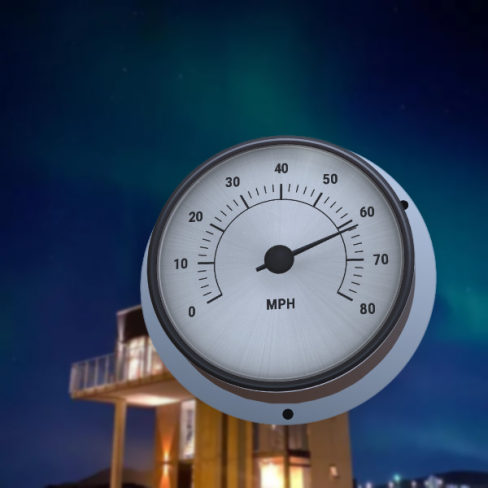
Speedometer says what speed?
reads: 62 mph
